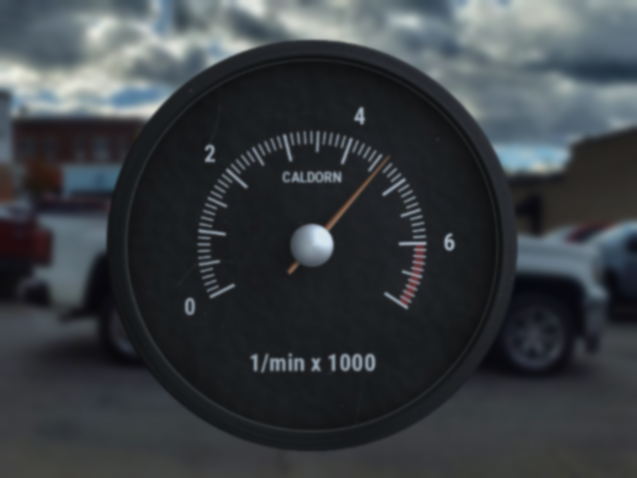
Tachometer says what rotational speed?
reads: 4600 rpm
